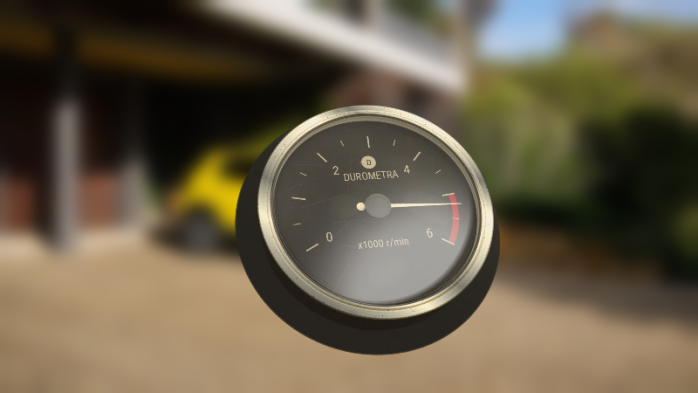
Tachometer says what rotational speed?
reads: 5250 rpm
